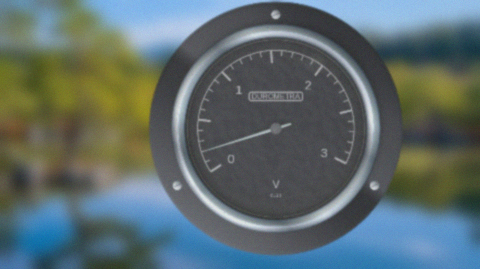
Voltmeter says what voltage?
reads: 0.2 V
